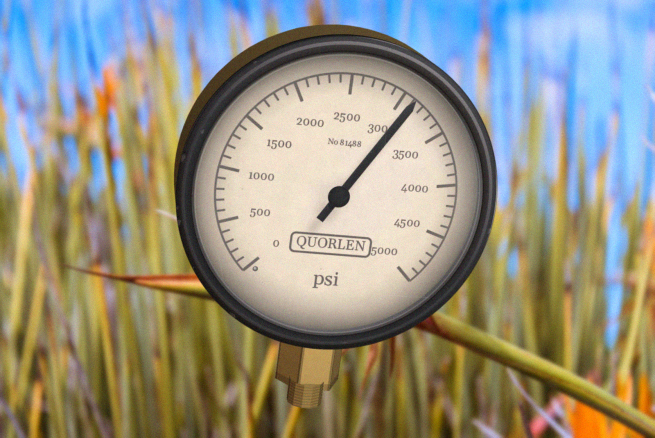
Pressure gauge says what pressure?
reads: 3100 psi
